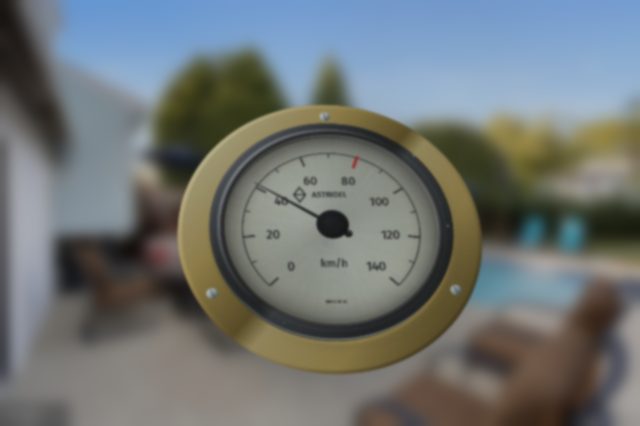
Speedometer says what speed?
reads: 40 km/h
